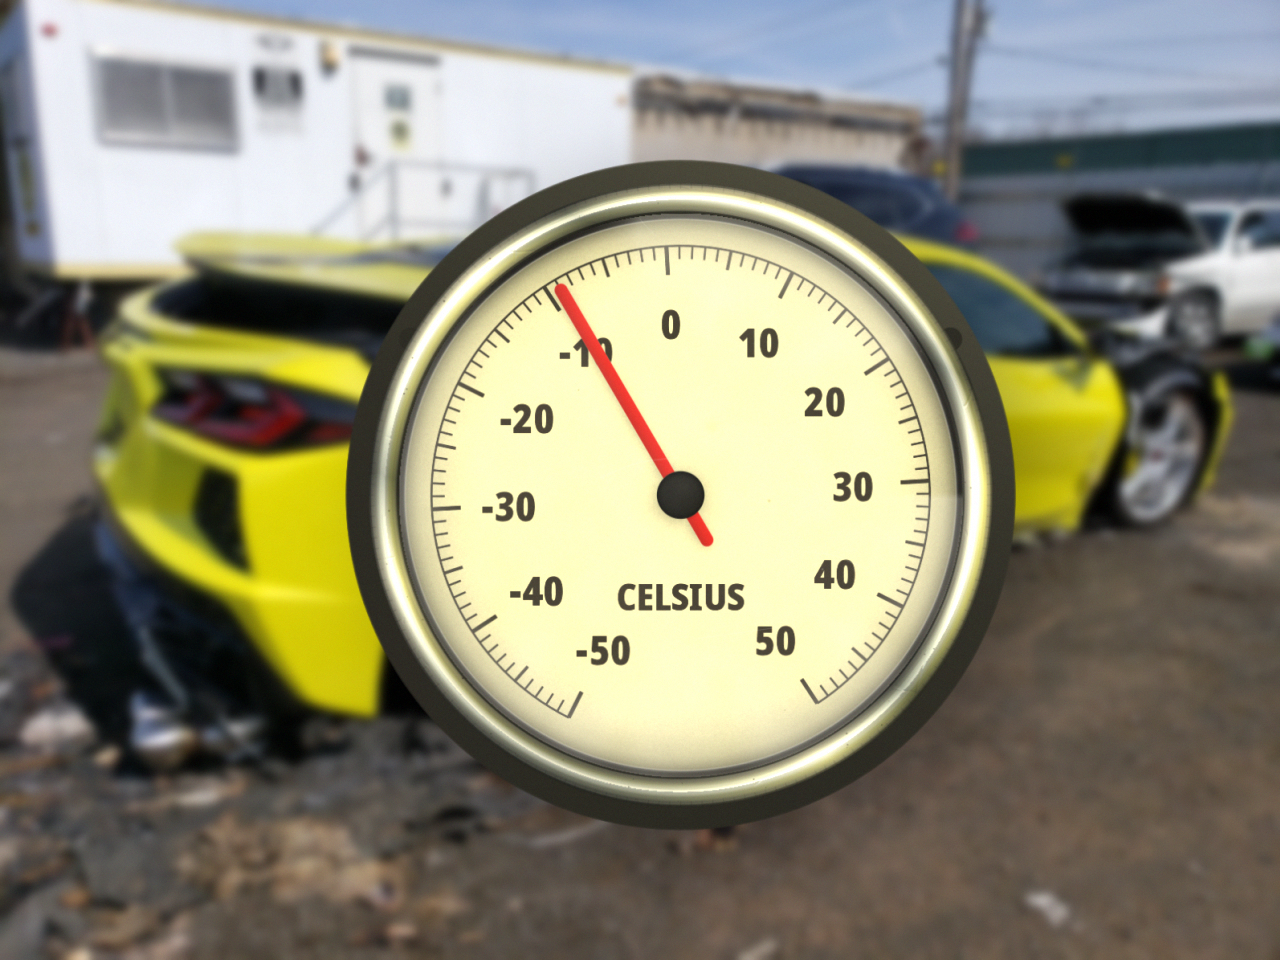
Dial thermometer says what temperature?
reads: -9 °C
